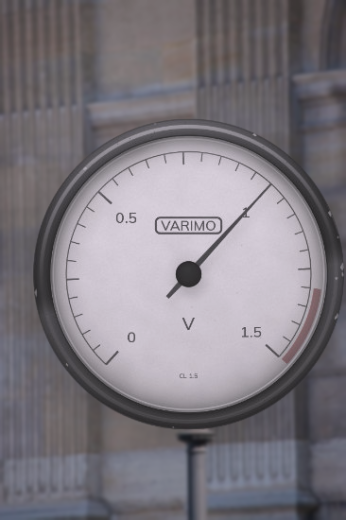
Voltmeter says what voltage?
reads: 1 V
